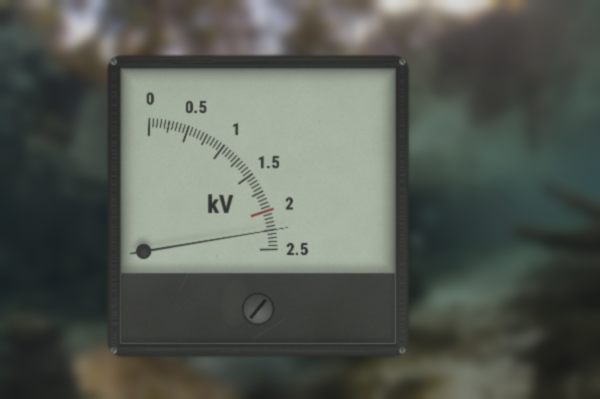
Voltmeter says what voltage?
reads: 2.25 kV
